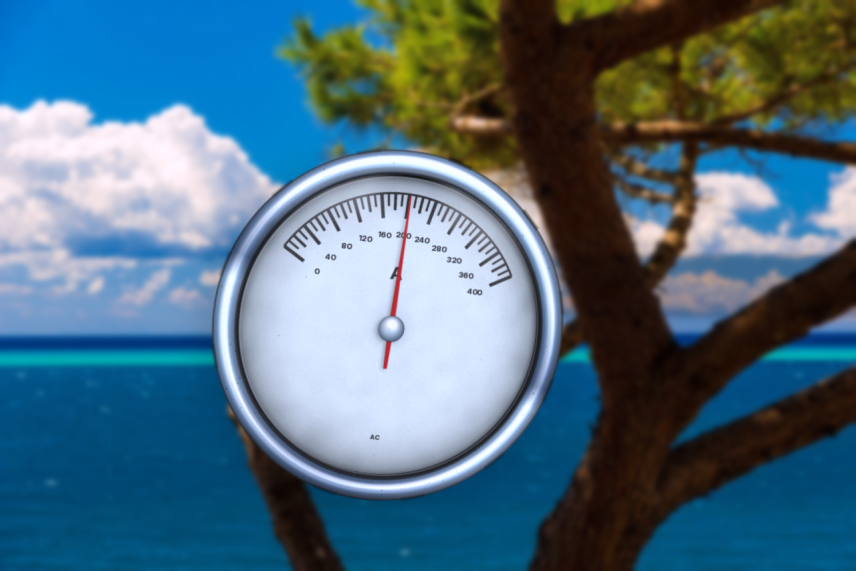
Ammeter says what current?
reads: 200 A
